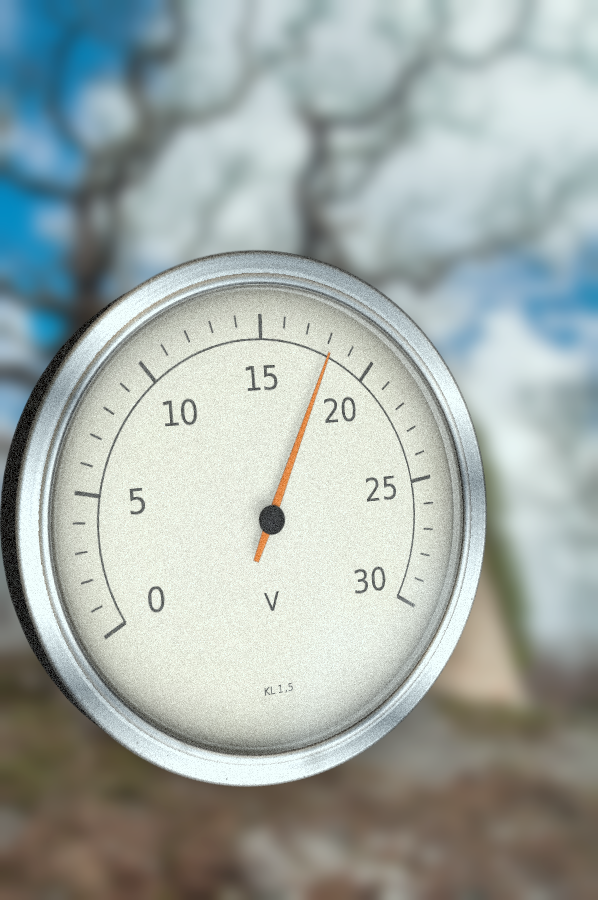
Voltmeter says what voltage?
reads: 18 V
